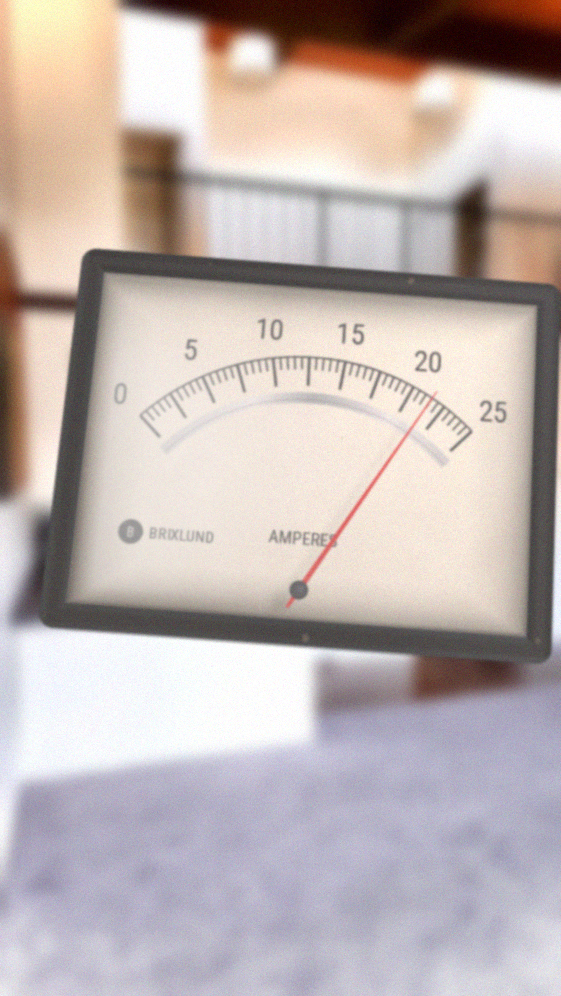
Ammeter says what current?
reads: 21.5 A
